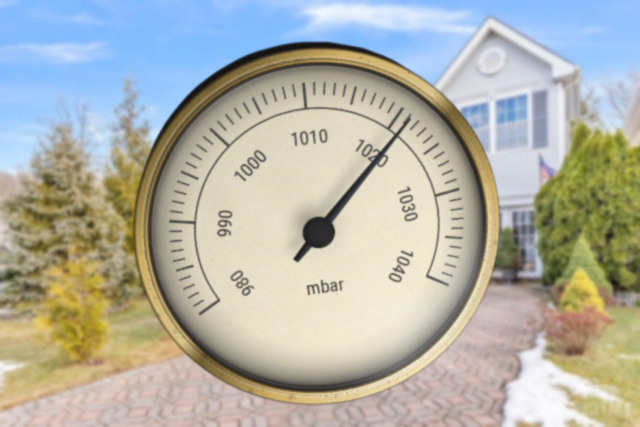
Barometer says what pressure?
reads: 1021 mbar
